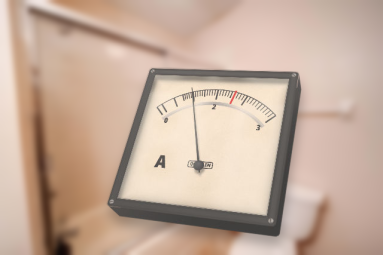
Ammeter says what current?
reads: 1.5 A
